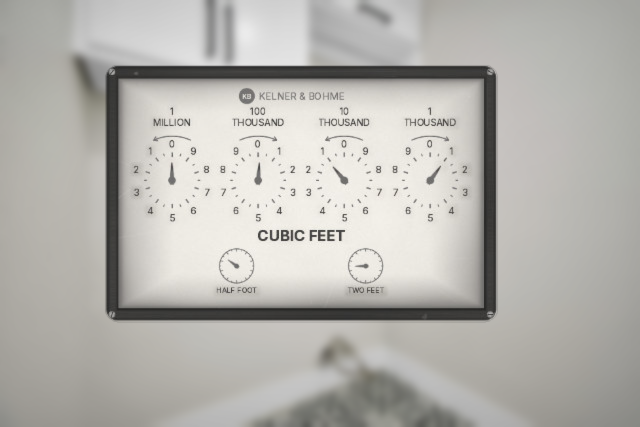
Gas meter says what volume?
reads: 1100 ft³
